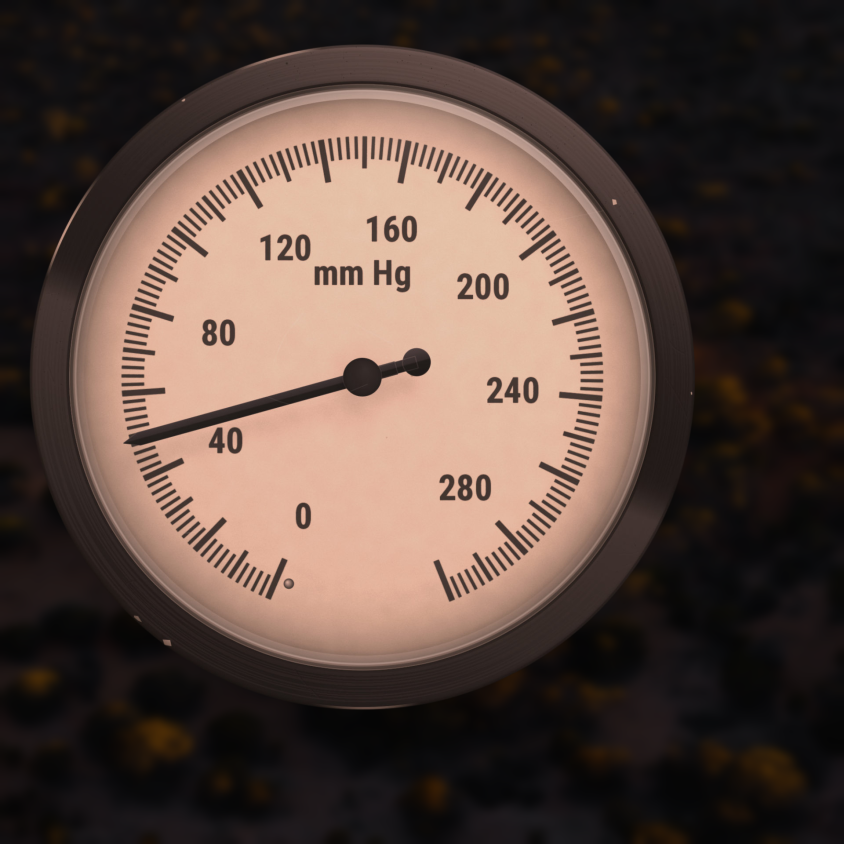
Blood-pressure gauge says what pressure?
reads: 49 mmHg
